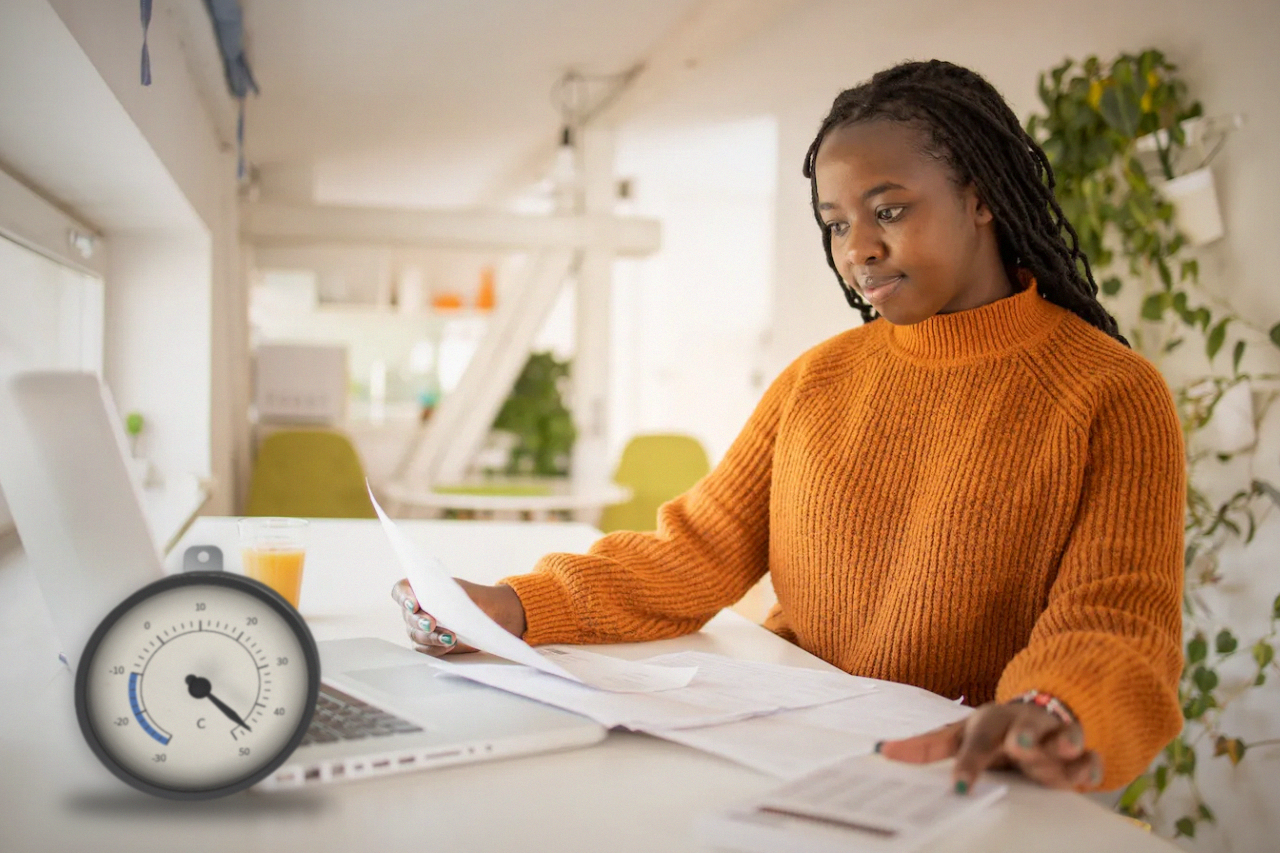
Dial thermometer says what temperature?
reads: 46 °C
